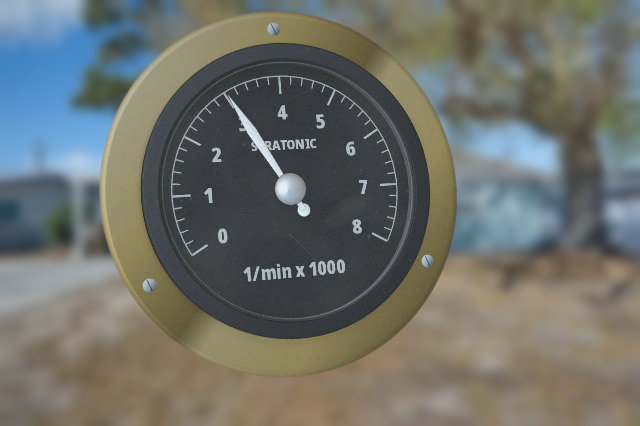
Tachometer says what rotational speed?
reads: 3000 rpm
